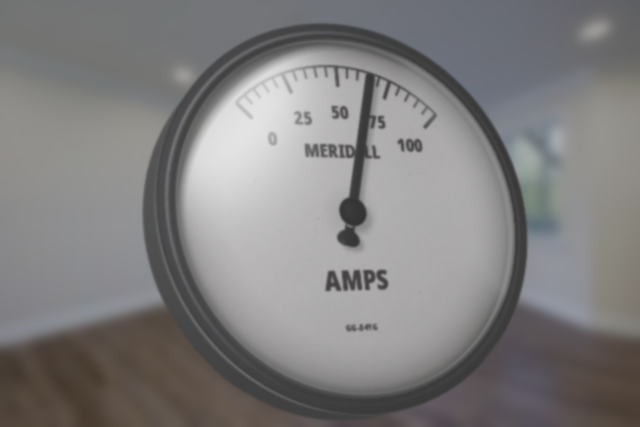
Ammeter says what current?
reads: 65 A
